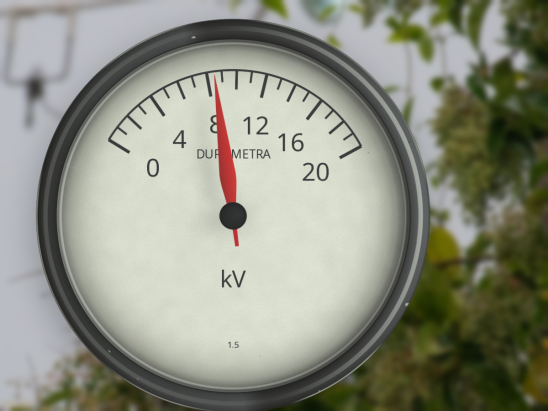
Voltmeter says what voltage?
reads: 8.5 kV
